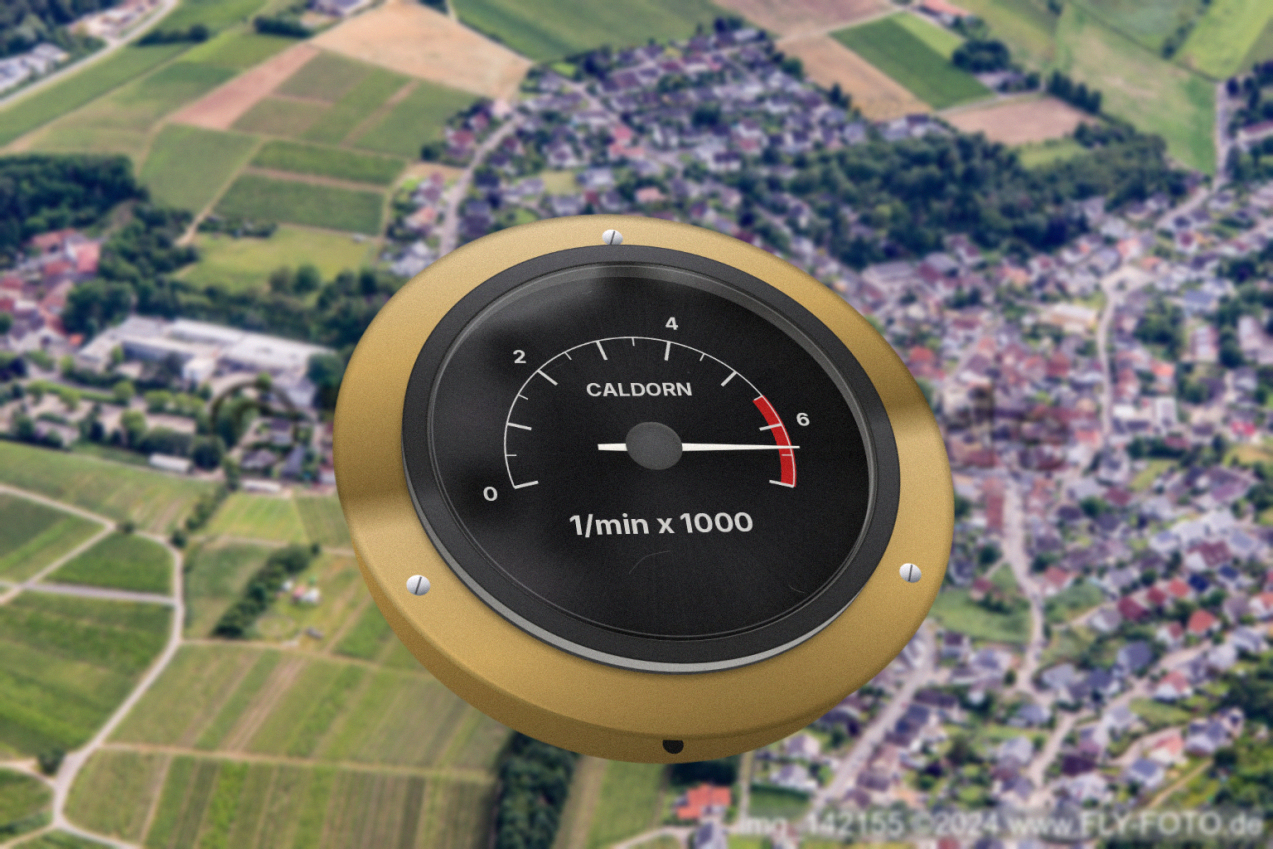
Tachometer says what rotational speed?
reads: 6500 rpm
